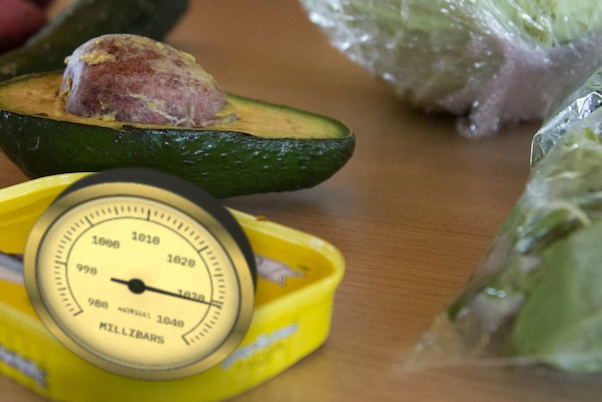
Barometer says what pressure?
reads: 1030 mbar
